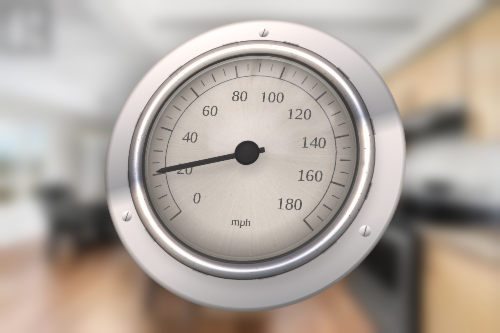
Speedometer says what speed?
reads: 20 mph
